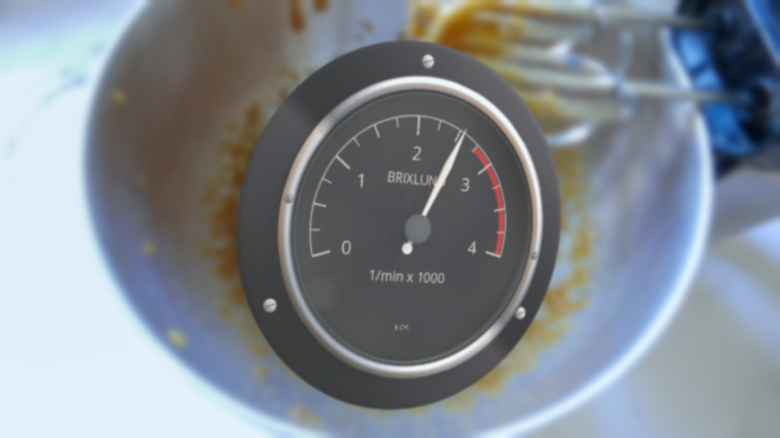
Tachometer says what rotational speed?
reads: 2500 rpm
